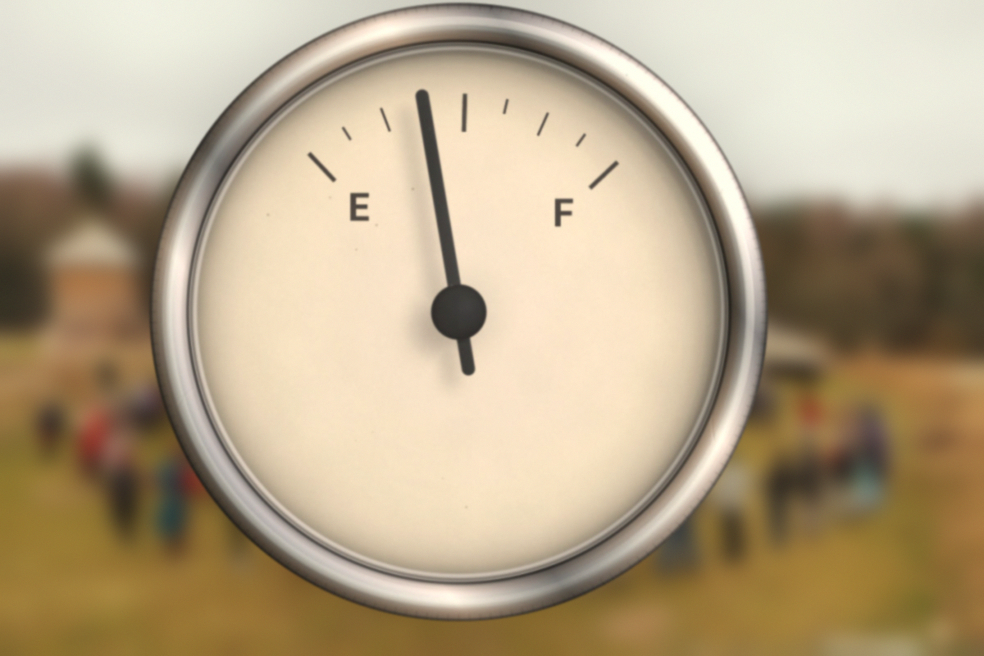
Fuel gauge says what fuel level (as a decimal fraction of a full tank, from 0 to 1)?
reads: 0.375
